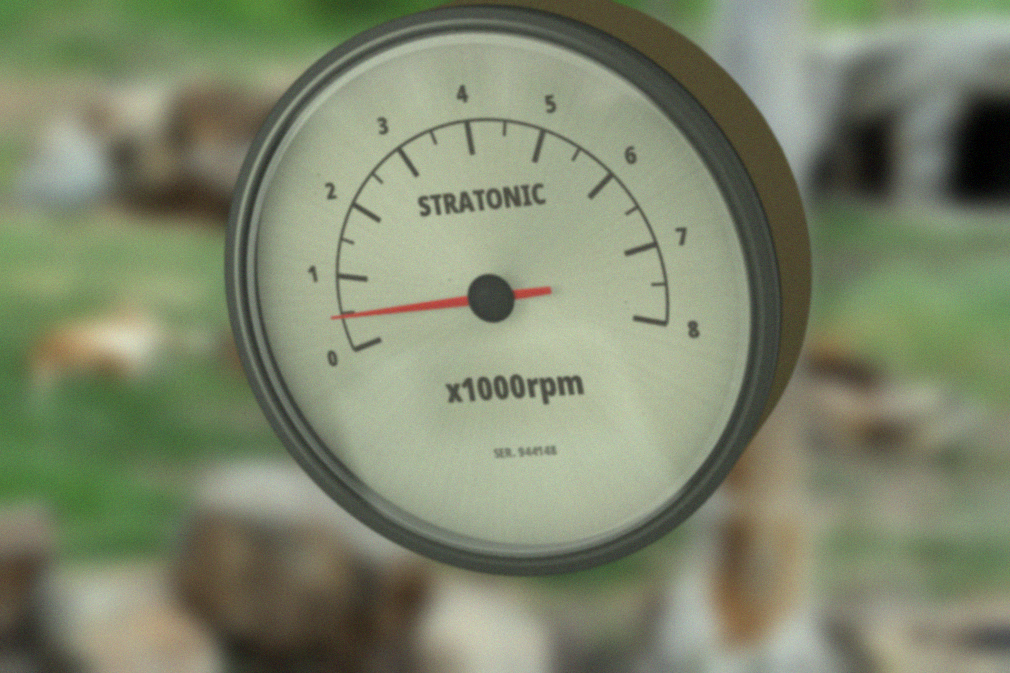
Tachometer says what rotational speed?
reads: 500 rpm
